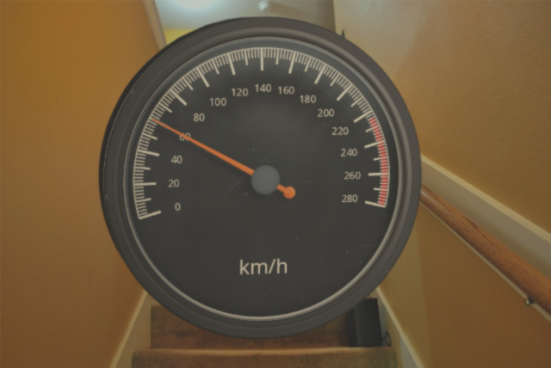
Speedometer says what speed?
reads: 60 km/h
